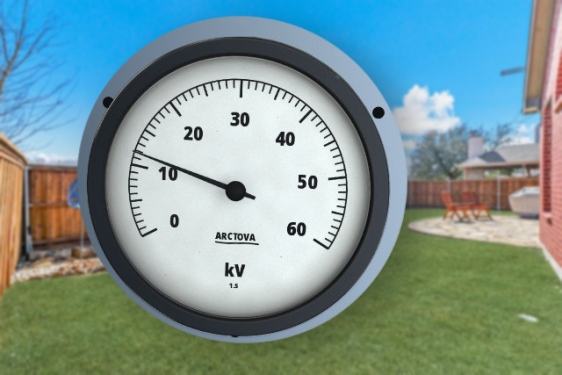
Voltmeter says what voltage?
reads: 12 kV
